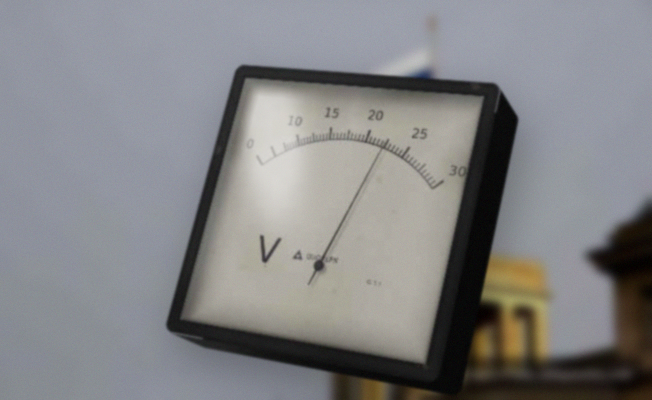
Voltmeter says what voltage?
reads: 22.5 V
